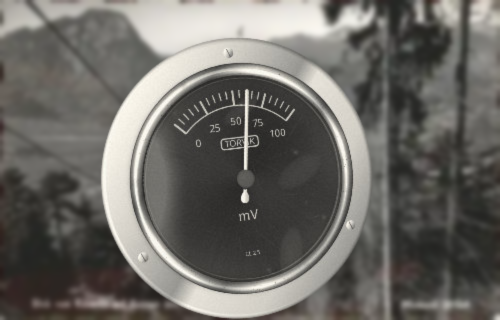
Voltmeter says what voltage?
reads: 60 mV
